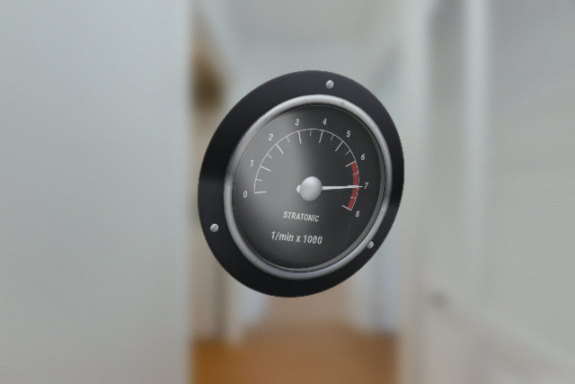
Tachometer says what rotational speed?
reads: 7000 rpm
